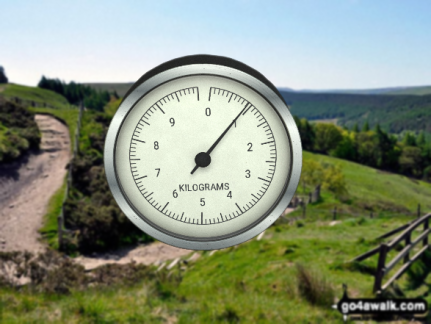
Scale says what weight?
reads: 0.9 kg
